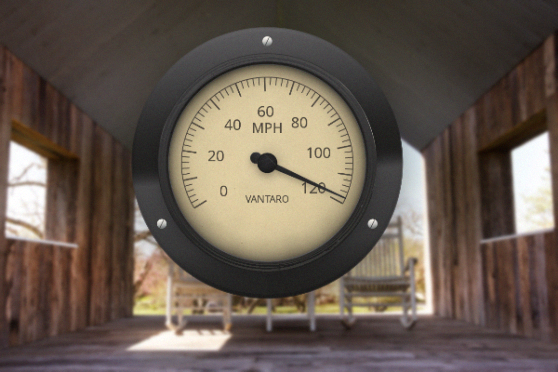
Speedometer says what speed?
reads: 118 mph
